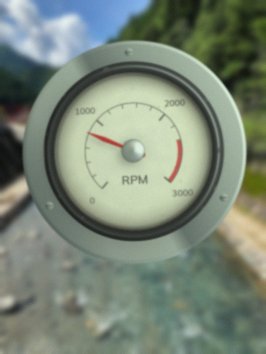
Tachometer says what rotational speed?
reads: 800 rpm
